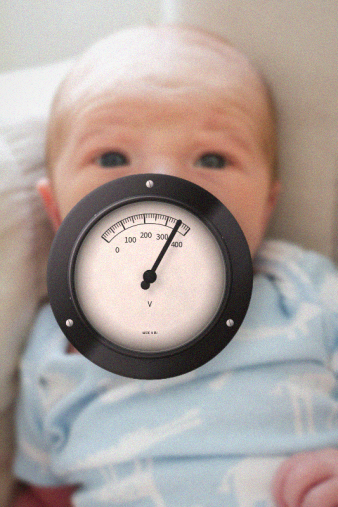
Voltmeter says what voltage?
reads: 350 V
